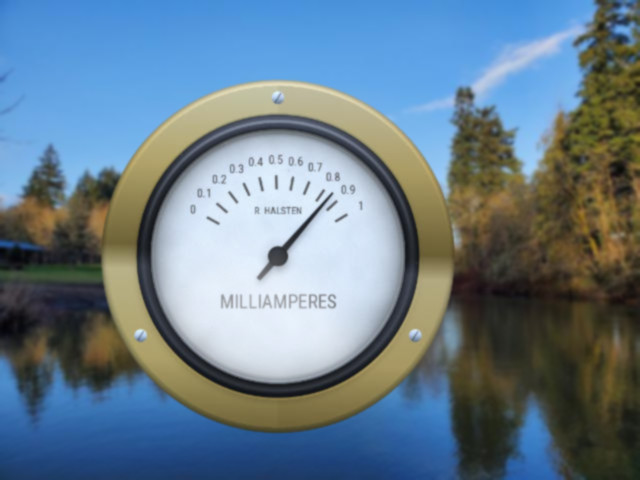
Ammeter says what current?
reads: 0.85 mA
